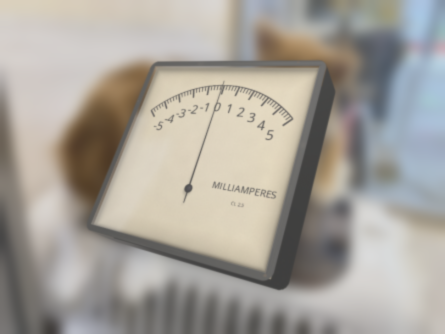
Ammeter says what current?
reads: 0 mA
